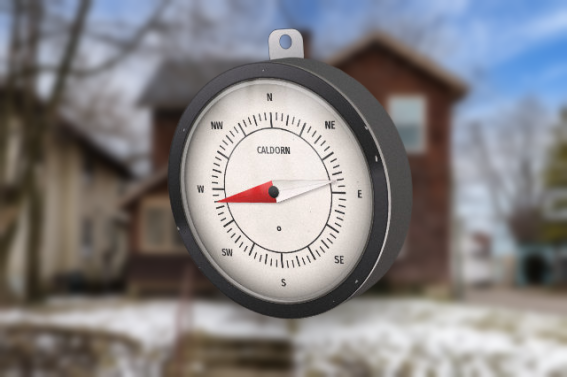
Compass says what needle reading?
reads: 260 °
